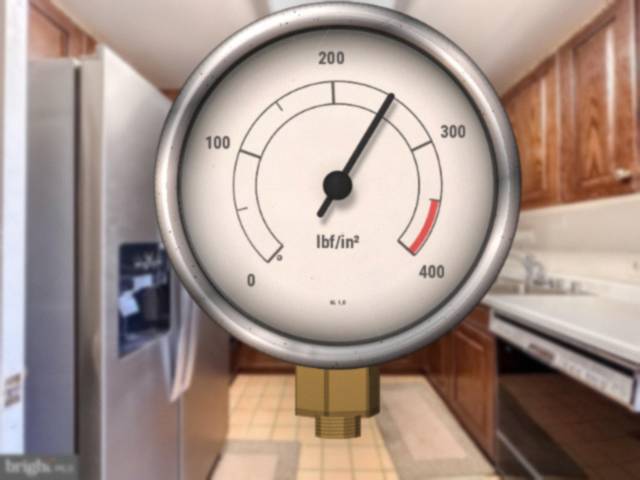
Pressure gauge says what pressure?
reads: 250 psi
